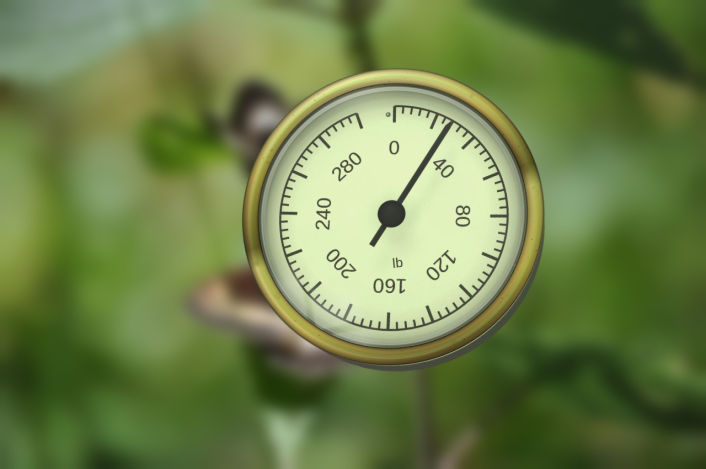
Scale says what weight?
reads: 28 lb
